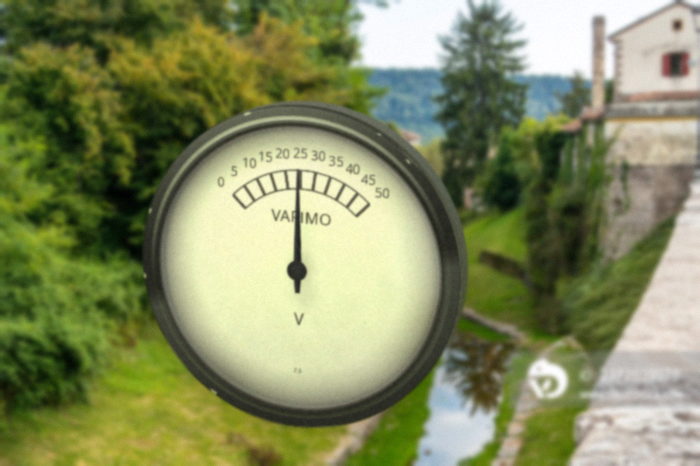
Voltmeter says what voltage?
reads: 25 V
